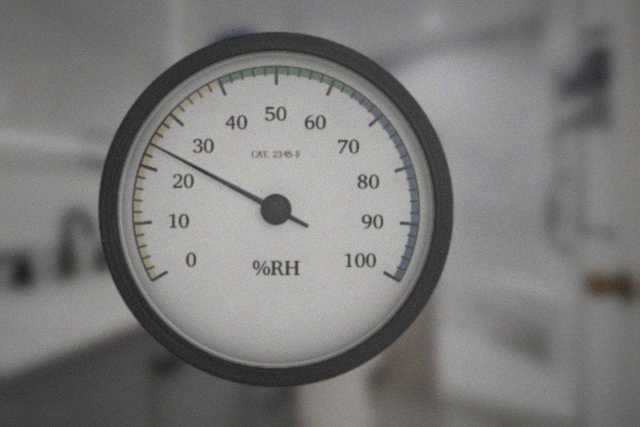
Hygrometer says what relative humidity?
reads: 24 %
